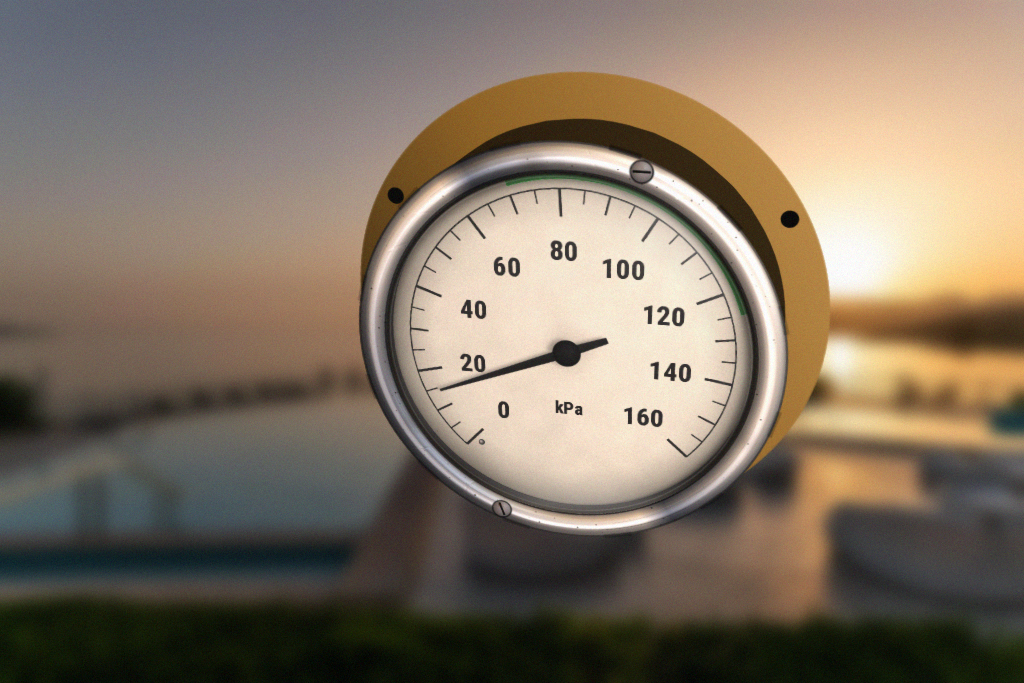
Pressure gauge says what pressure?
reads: 15 kPa
